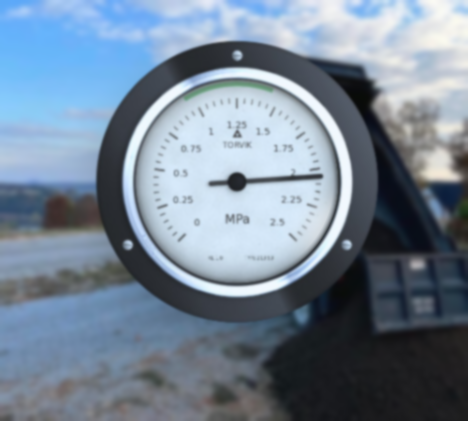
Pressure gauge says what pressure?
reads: 2.05 MPa
